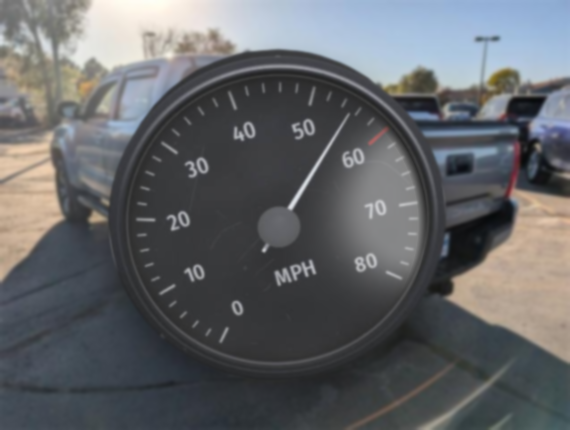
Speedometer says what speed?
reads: 55 mph
